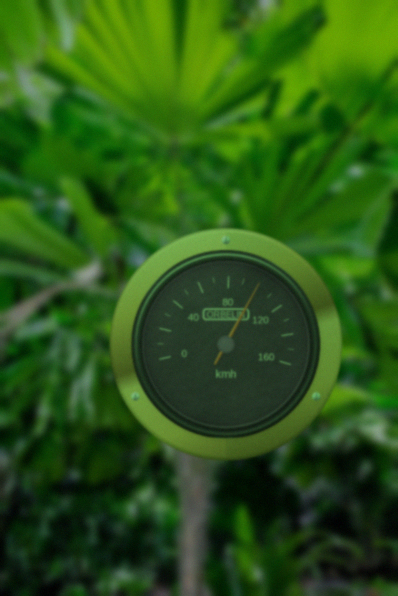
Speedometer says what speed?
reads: 100 km/h
